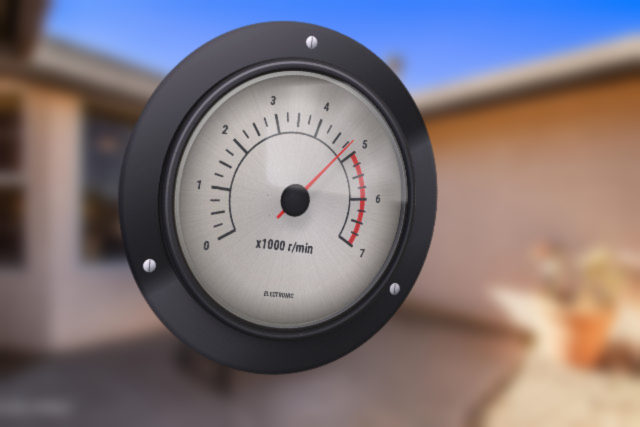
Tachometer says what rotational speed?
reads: 4750 rpm
